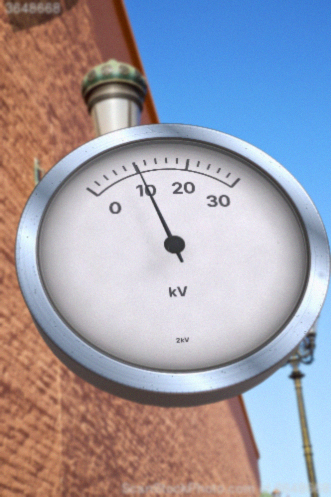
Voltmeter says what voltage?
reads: 10 kV
